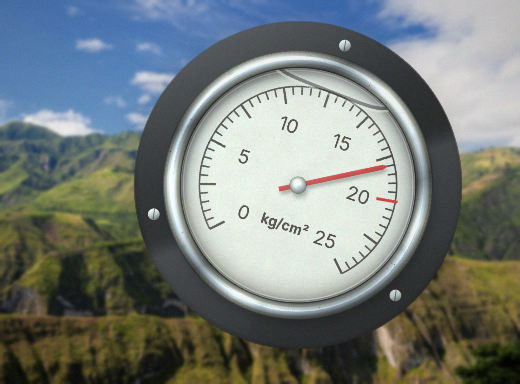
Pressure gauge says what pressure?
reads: 18 kg/cm²
